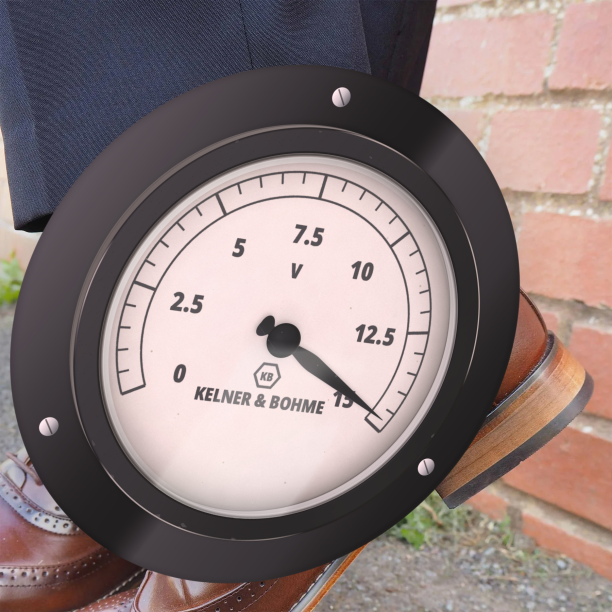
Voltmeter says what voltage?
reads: 14.75 V
